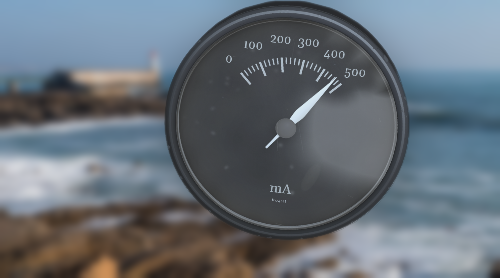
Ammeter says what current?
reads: 460 mA
